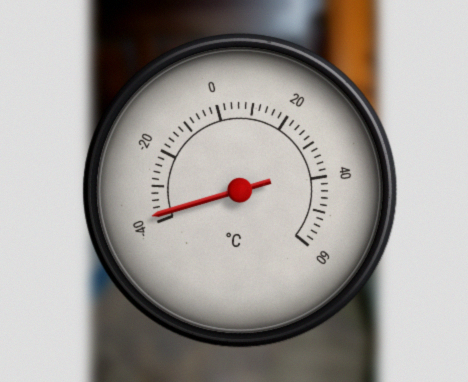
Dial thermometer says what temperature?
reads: -38 °C
